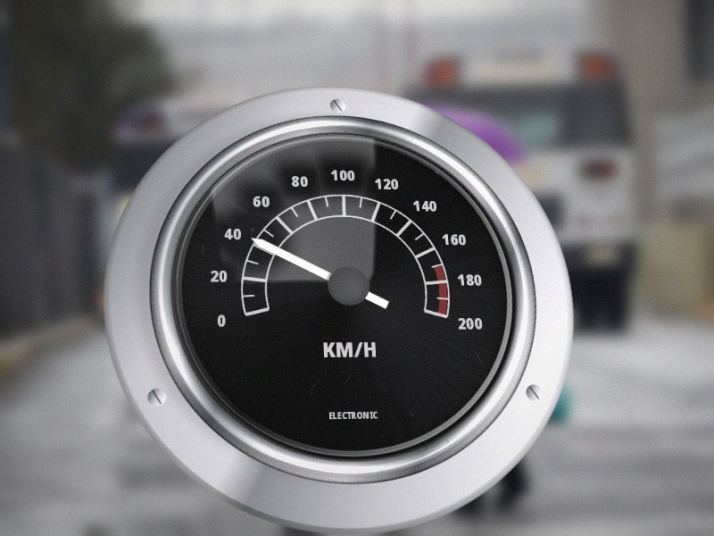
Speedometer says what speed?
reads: 40 km/h
